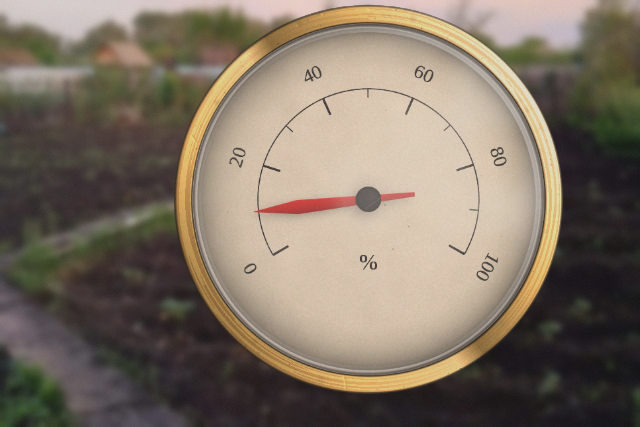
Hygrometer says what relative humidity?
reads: 10 %
